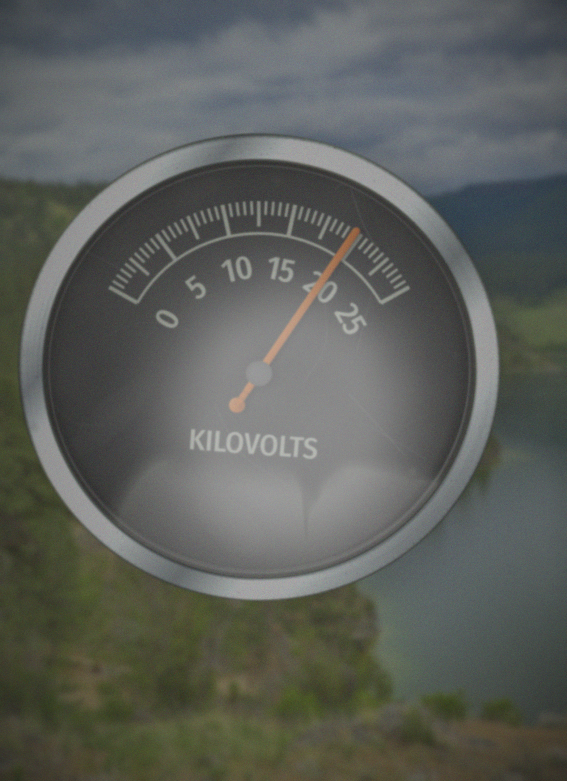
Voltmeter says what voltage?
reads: 19.5 kV
